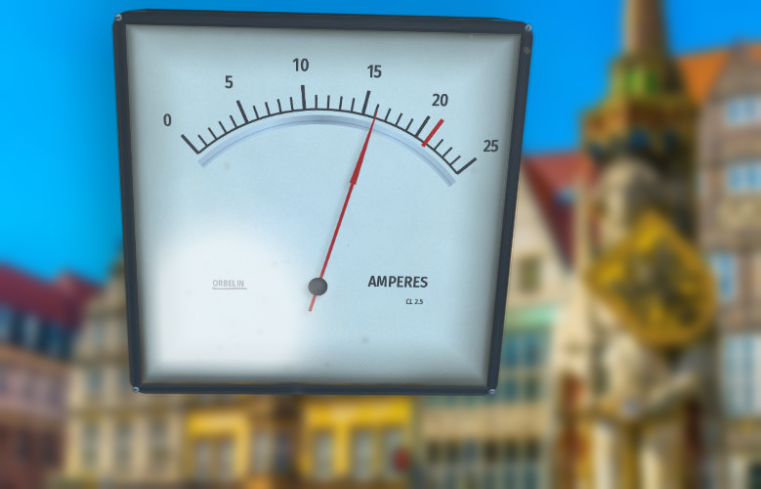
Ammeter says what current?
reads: 16 A
